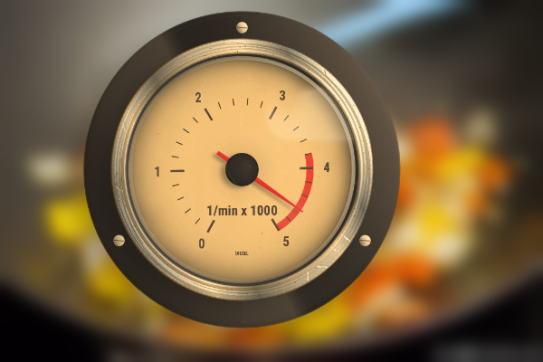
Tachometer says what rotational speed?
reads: 4600 rpm
